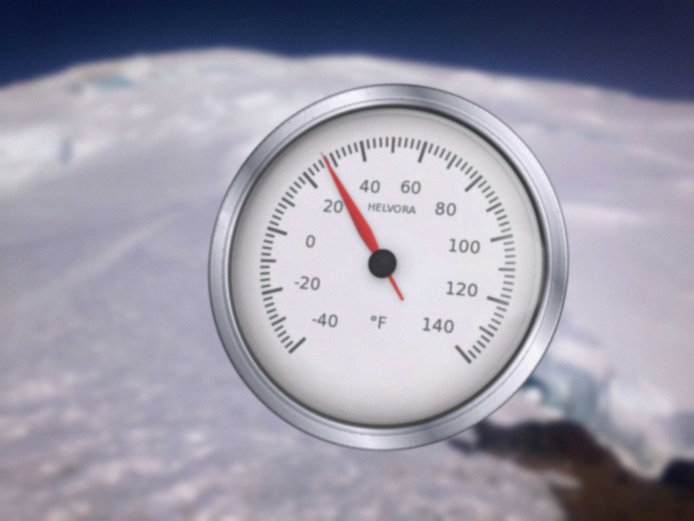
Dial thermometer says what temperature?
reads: 28 °F
